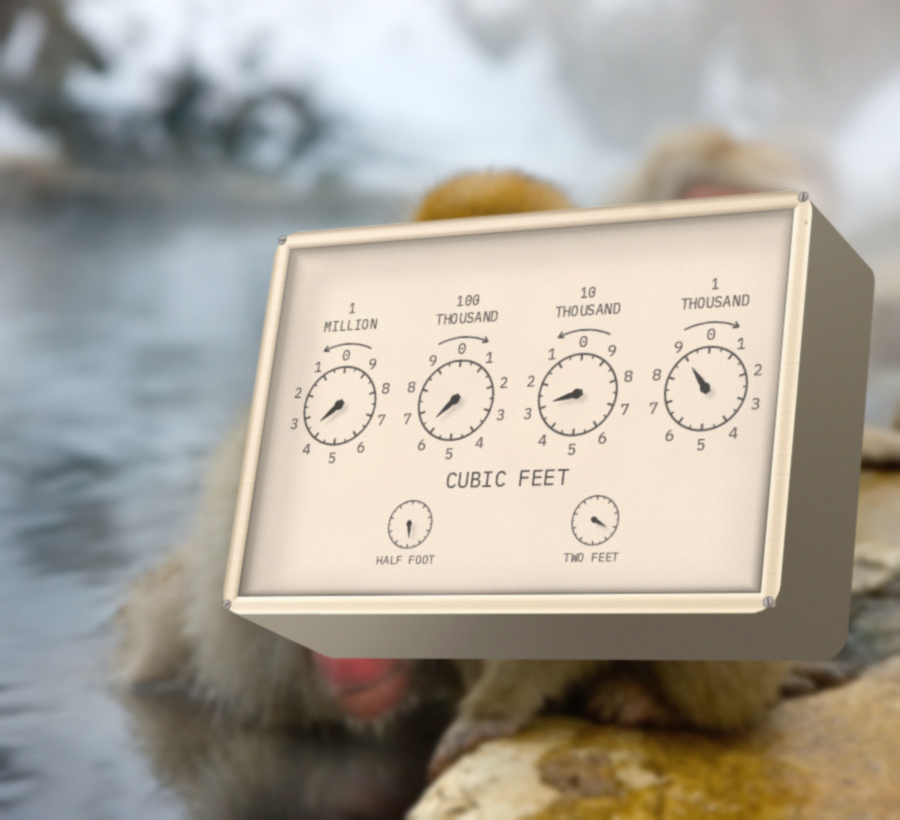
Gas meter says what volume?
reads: 362900 ft³
